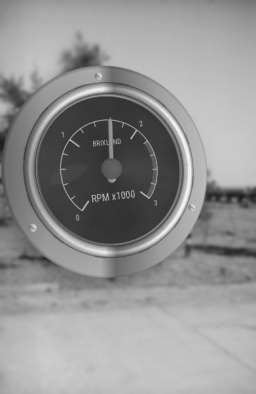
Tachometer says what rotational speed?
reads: 1600 rpm
